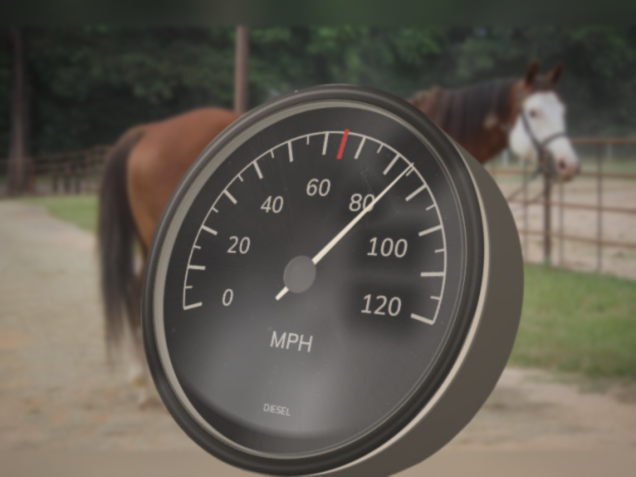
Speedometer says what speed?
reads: 85 mph
